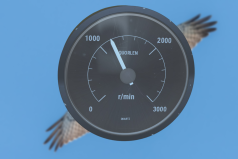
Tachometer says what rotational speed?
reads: 1200 rpm
